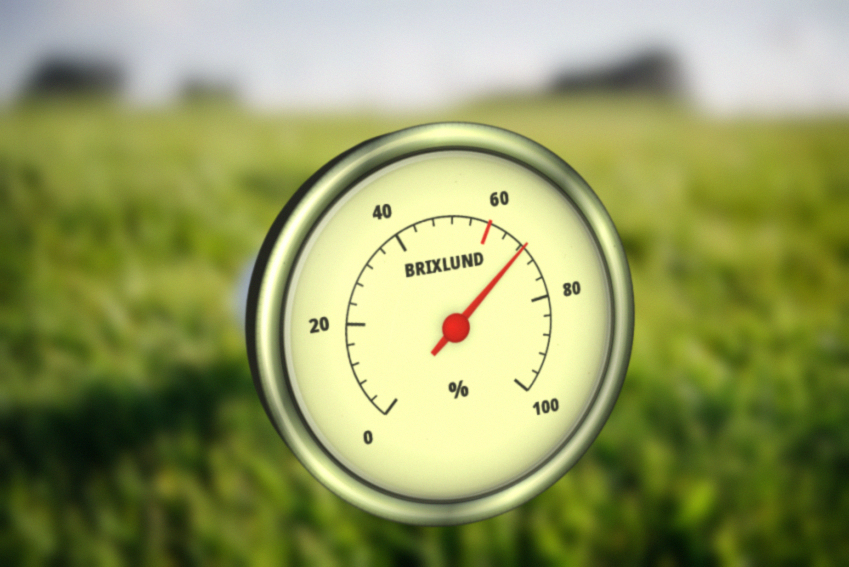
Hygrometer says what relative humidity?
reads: 68 %
